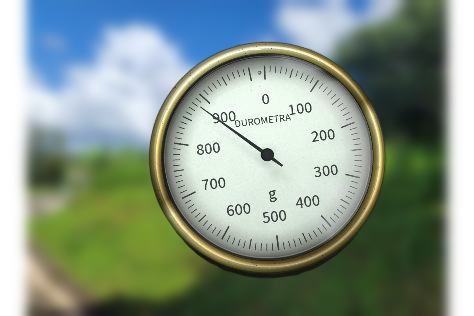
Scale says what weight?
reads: 880 g
